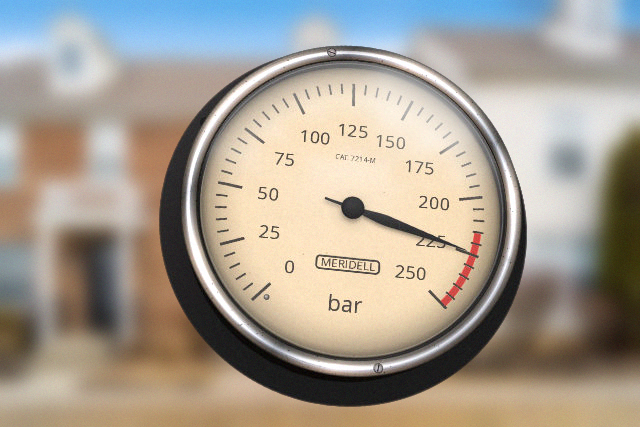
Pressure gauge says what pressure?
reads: 225 bar
